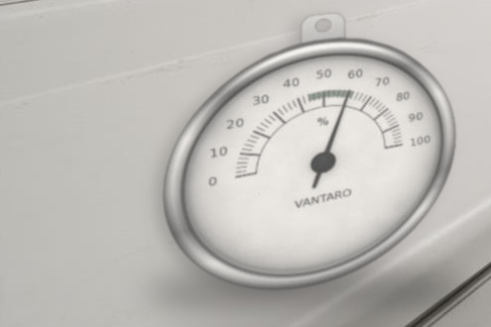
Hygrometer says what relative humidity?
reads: 60 %
